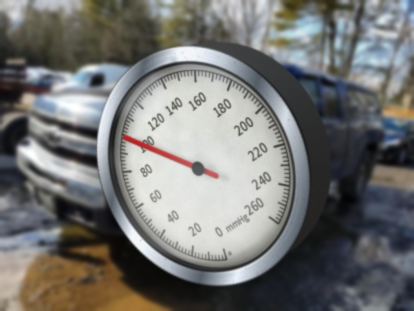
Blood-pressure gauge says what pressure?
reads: 100 mmHg
